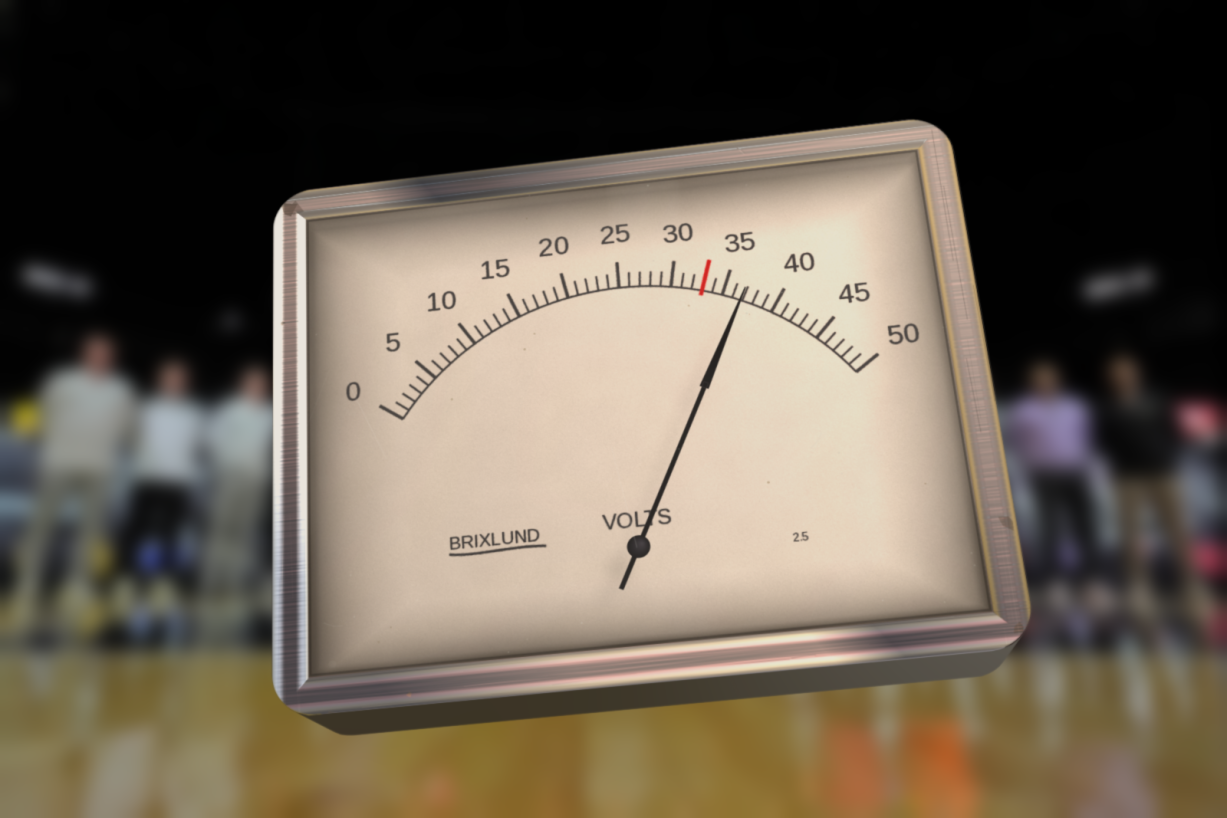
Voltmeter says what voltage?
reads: 37 V
